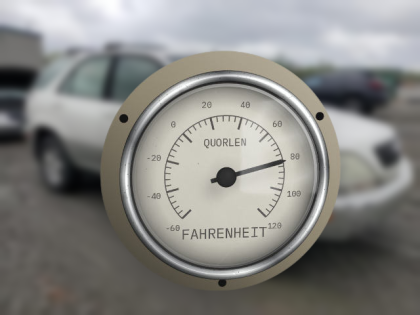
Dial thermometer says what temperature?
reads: 80 °F
